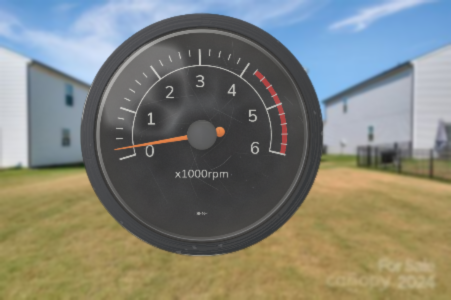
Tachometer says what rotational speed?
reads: 200 rpm
